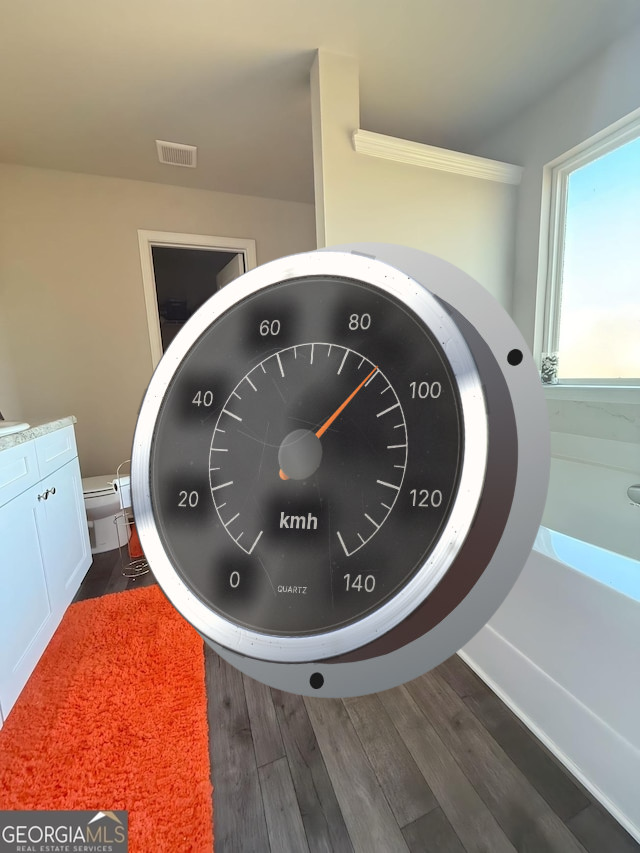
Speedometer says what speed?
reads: 90 km/h
